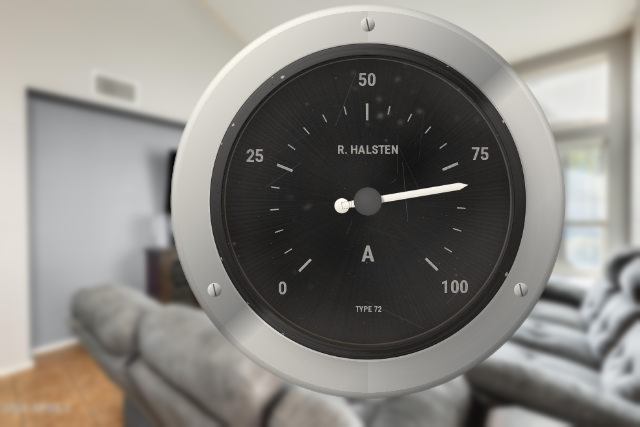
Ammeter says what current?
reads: 80 A
